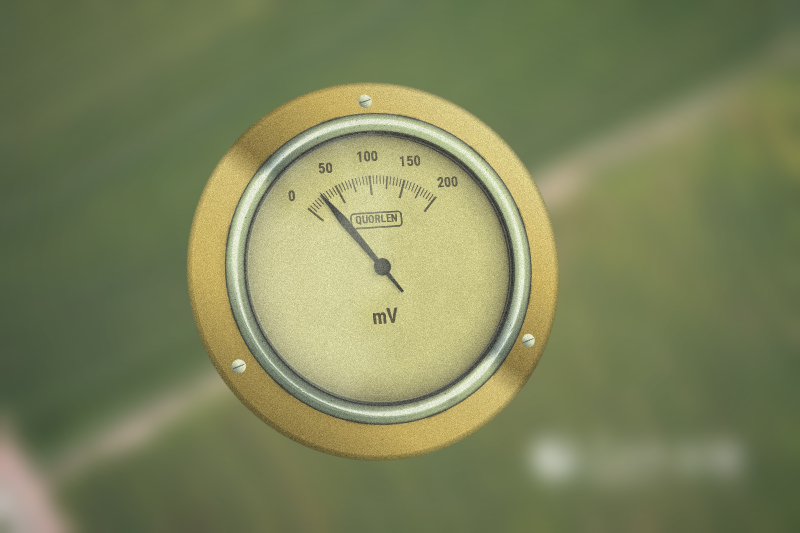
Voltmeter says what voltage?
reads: 25 mV
